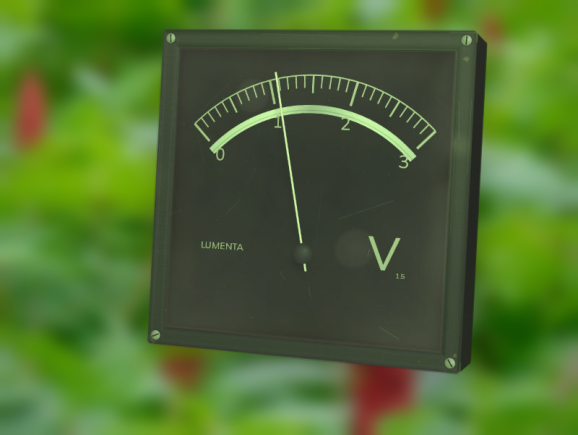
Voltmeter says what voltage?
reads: 1.1 V
